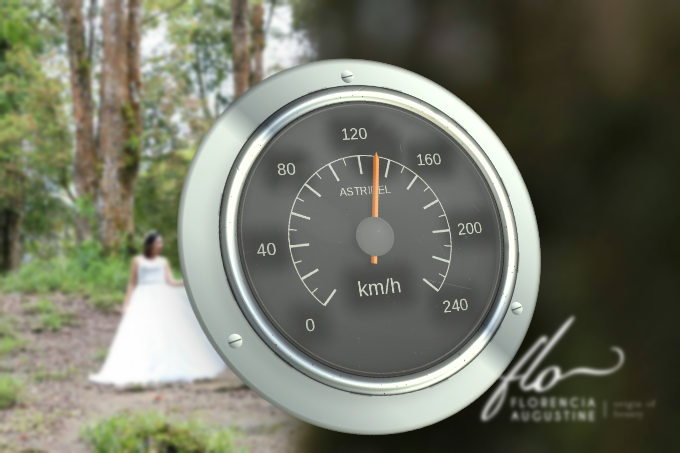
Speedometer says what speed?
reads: 130 km/h
